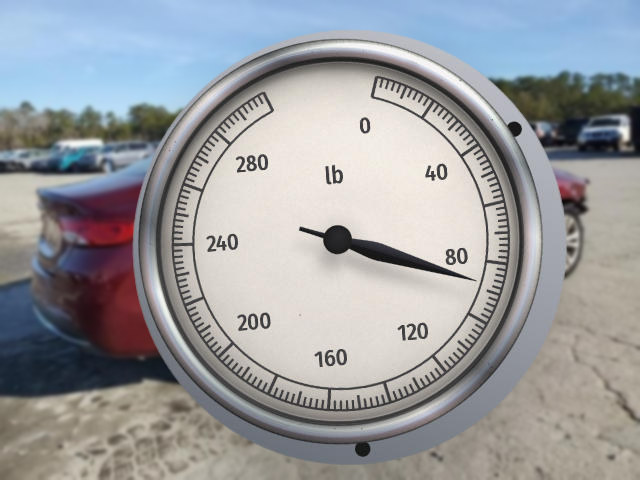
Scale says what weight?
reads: 88 lb
